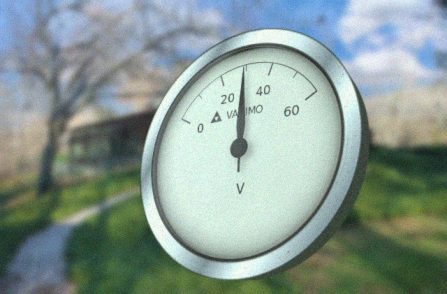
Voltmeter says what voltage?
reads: 30 V
